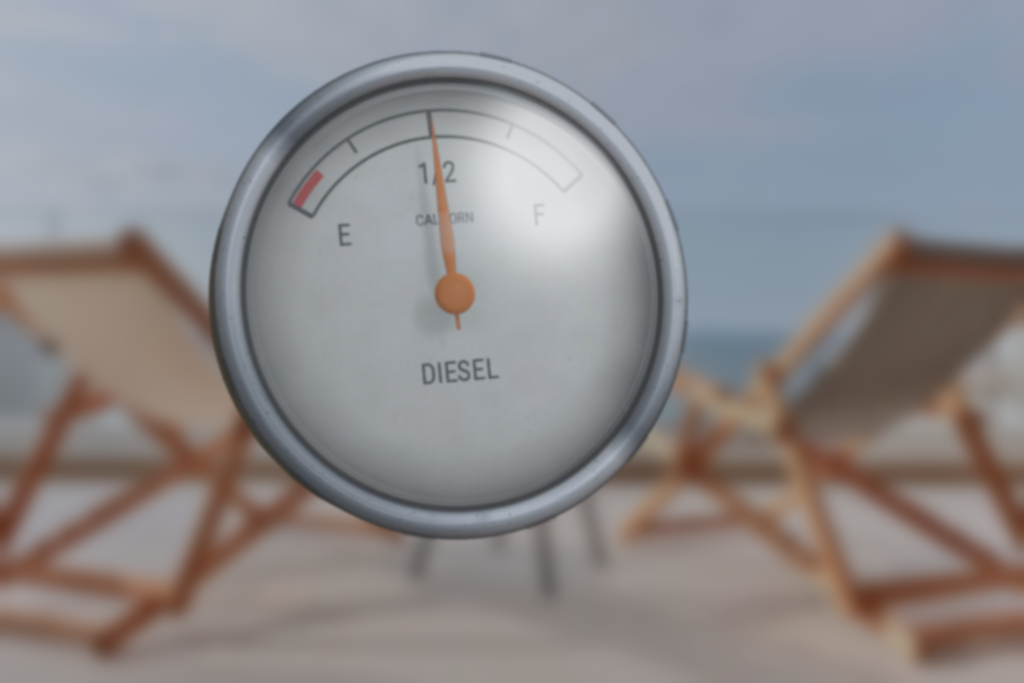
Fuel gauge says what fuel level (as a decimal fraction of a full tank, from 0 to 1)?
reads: 0.5
